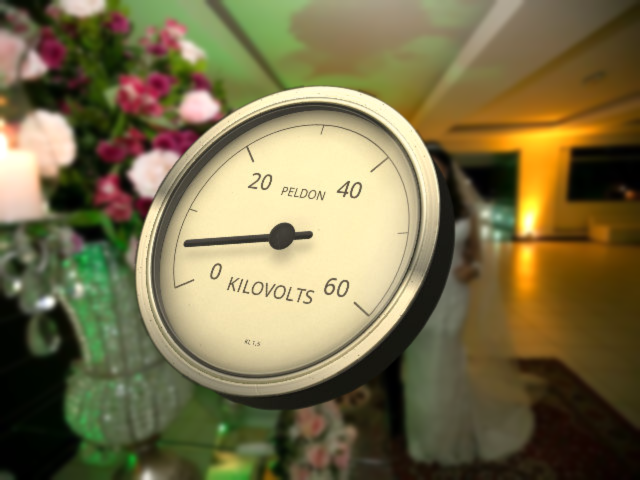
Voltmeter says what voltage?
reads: 5 kV
